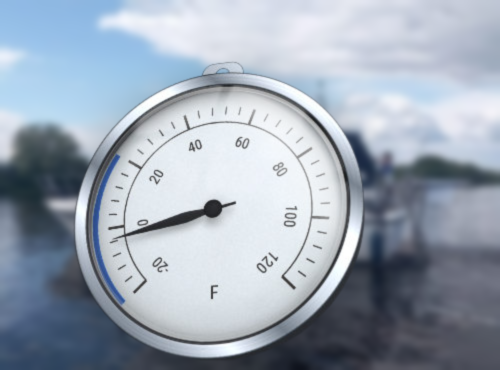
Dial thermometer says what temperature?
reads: -4 °F
